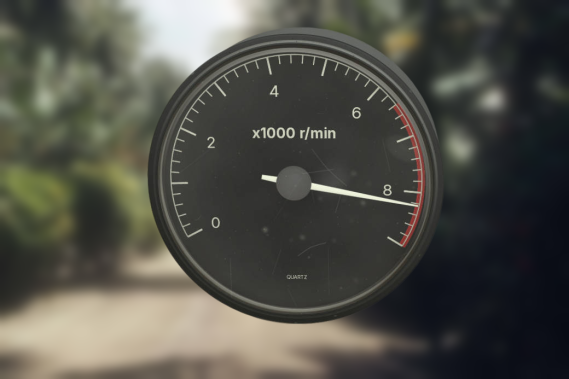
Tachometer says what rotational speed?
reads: 8200 rpm
